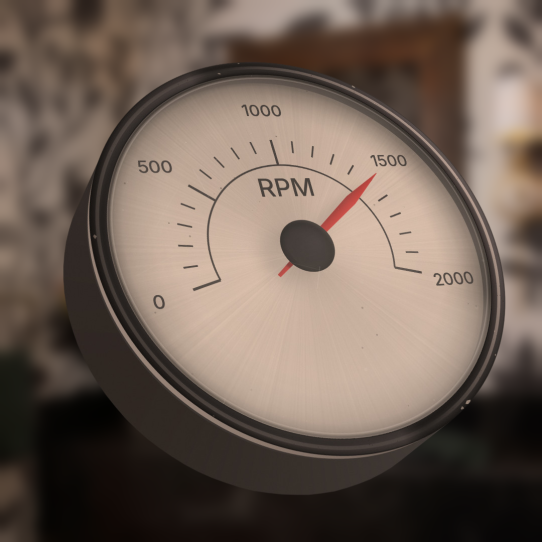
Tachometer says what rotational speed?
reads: 1500 rpm
